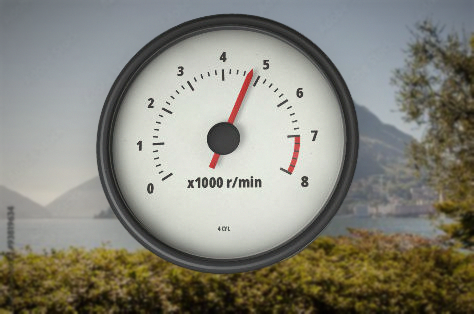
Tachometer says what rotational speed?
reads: 4800 rpm
